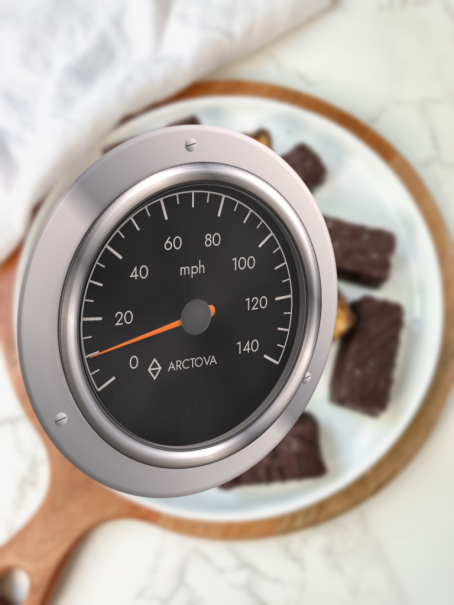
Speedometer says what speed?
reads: 10 mph
